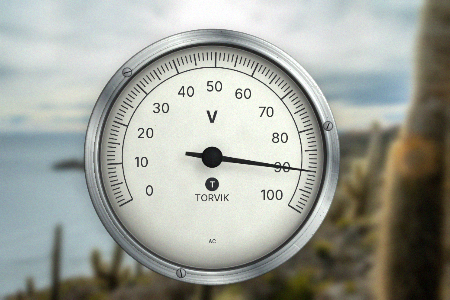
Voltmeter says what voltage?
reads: 90 V
